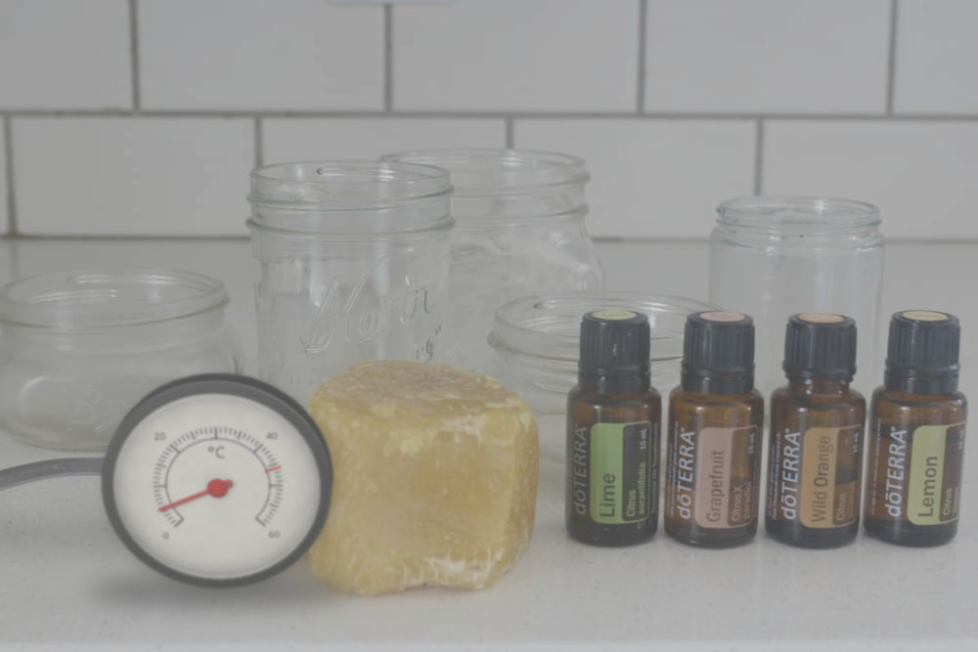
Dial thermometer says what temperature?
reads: 5 °C
